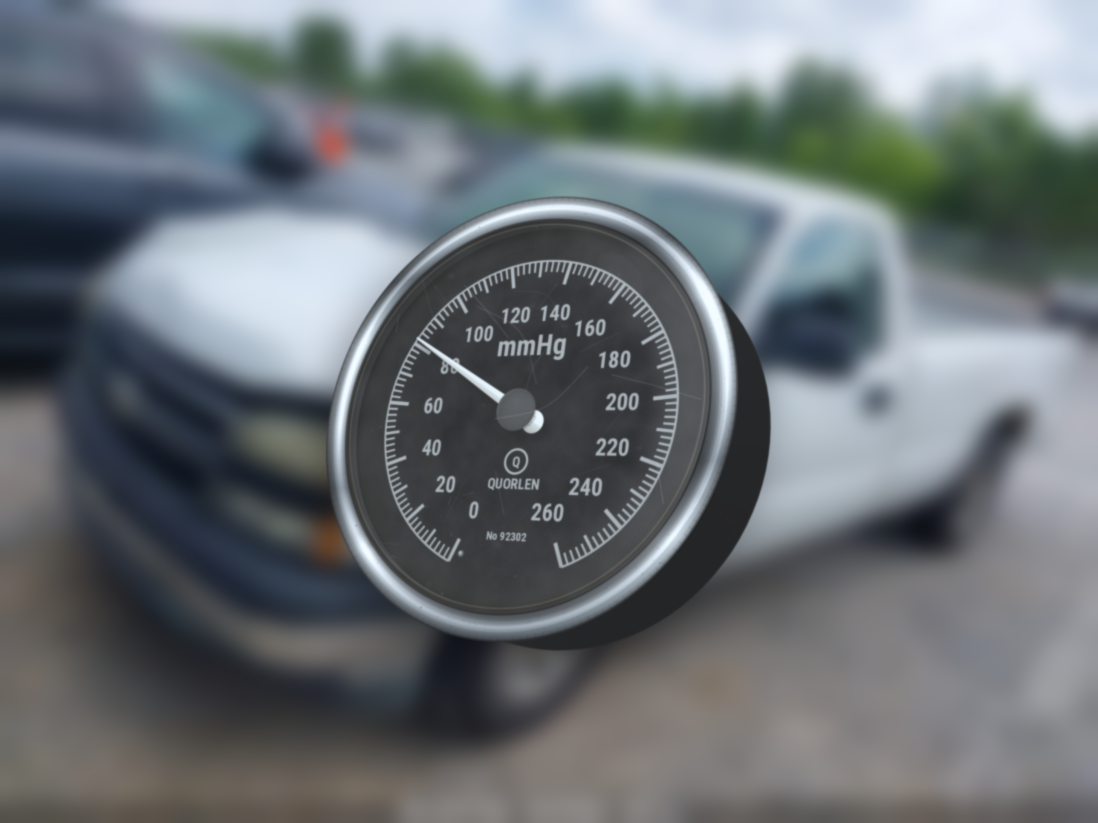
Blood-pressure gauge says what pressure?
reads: 82 mmHg
